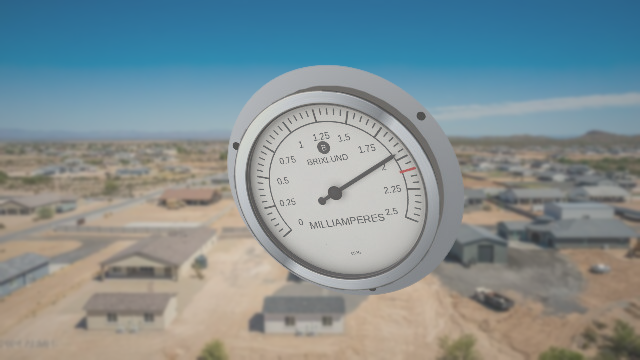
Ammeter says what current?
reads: 1.95 mA
